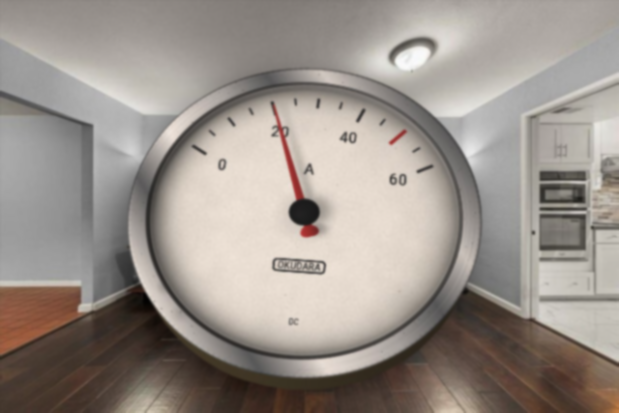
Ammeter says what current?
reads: 20 A
